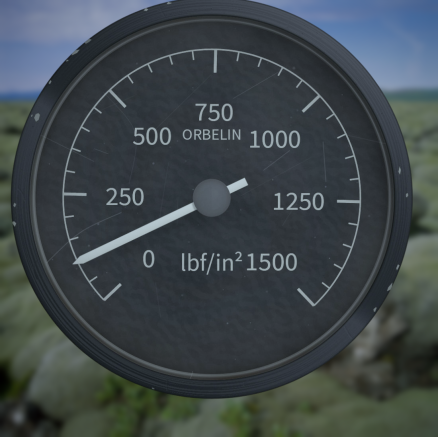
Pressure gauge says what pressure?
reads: 100 psi
